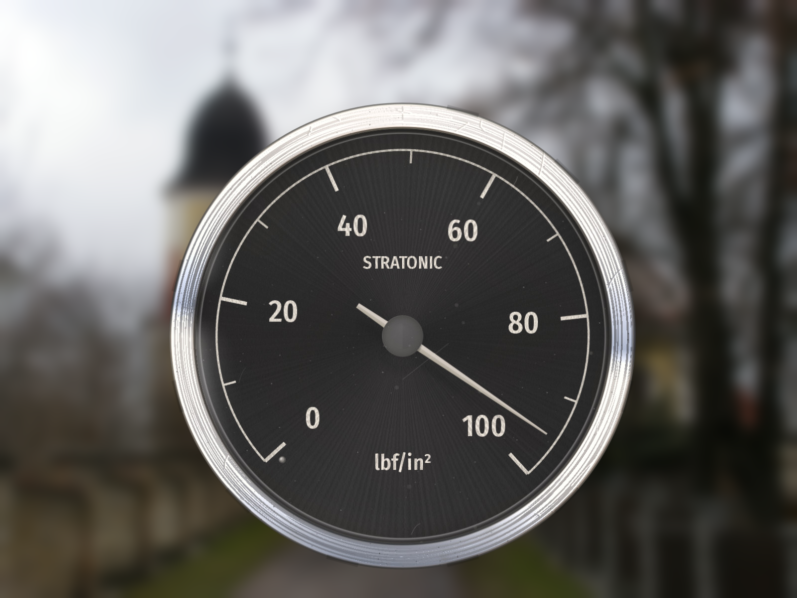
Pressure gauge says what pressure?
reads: 95 psi
